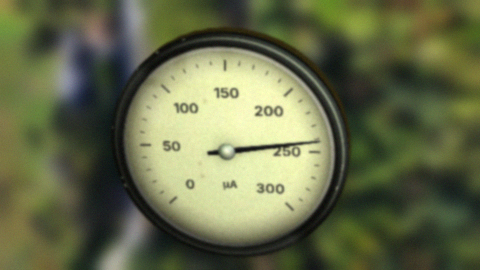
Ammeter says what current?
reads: 240 µA
